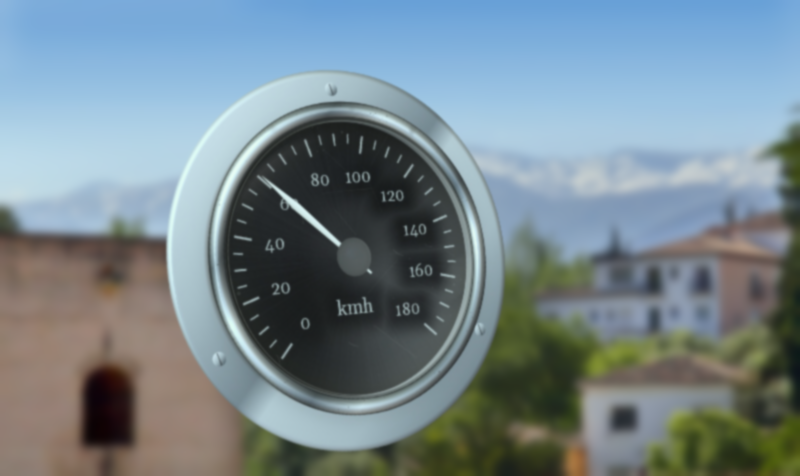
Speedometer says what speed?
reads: 60 km/h
